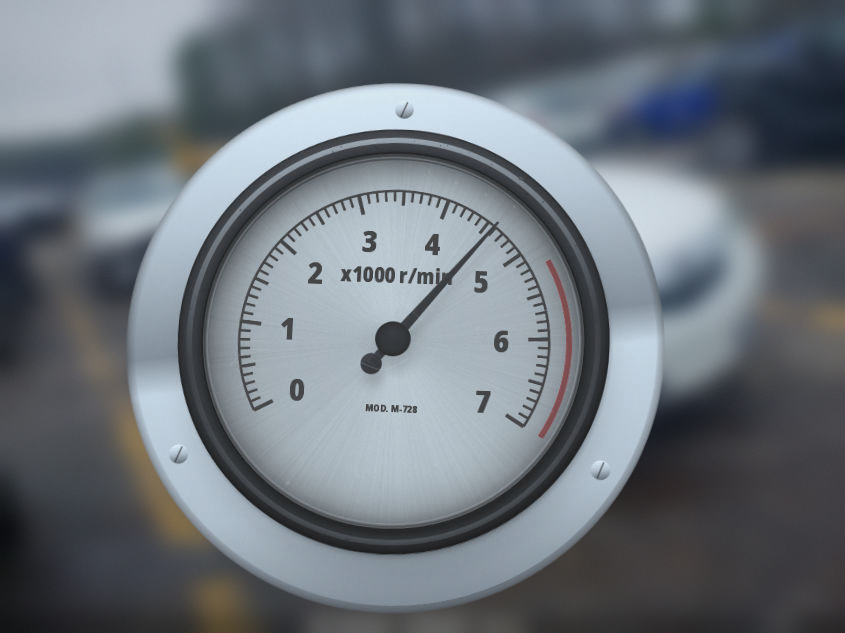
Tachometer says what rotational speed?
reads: 4600 rpm
